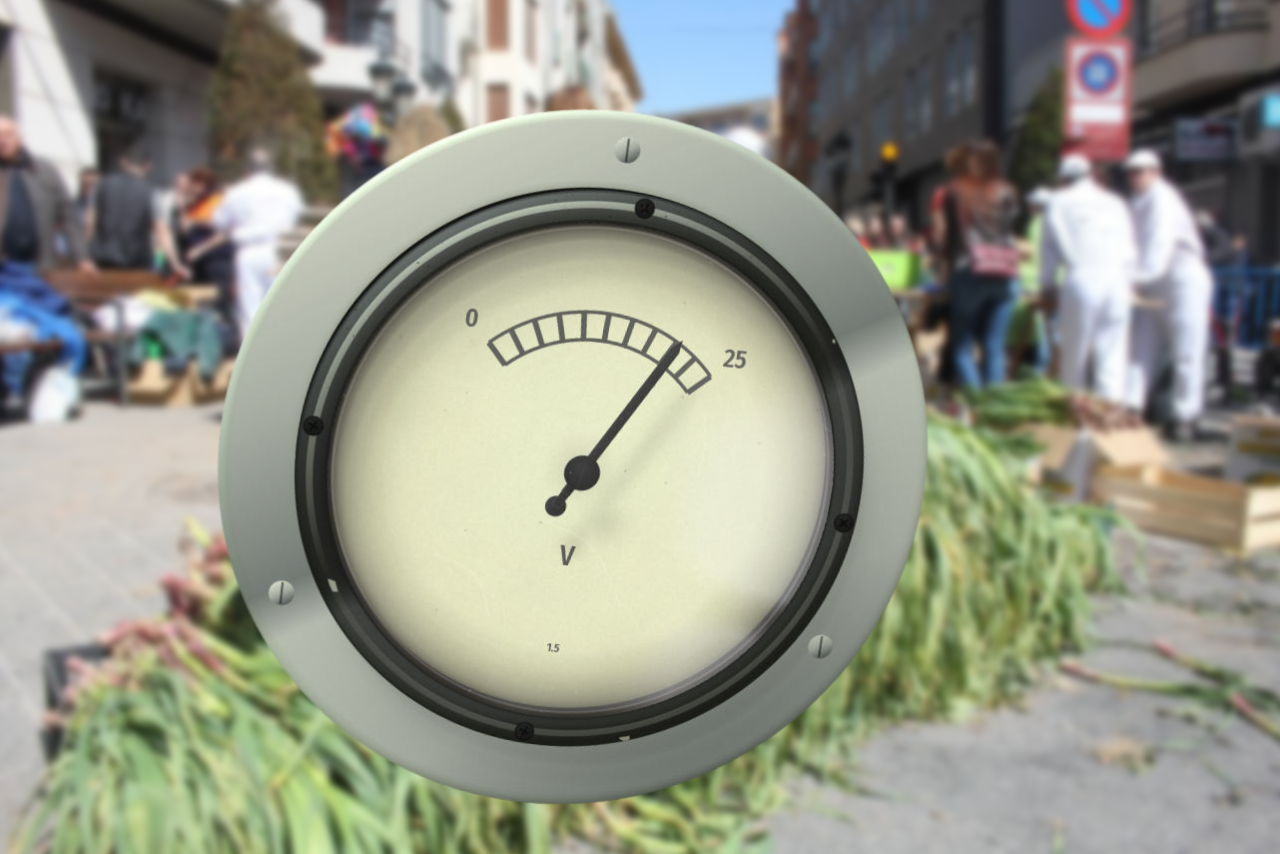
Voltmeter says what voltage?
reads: 20 V
